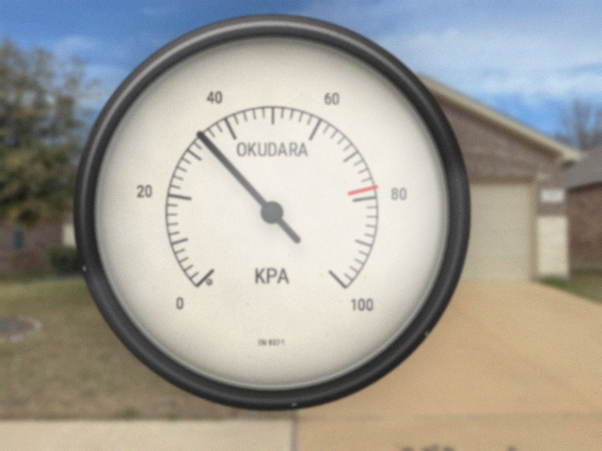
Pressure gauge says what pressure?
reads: 34 kPa
